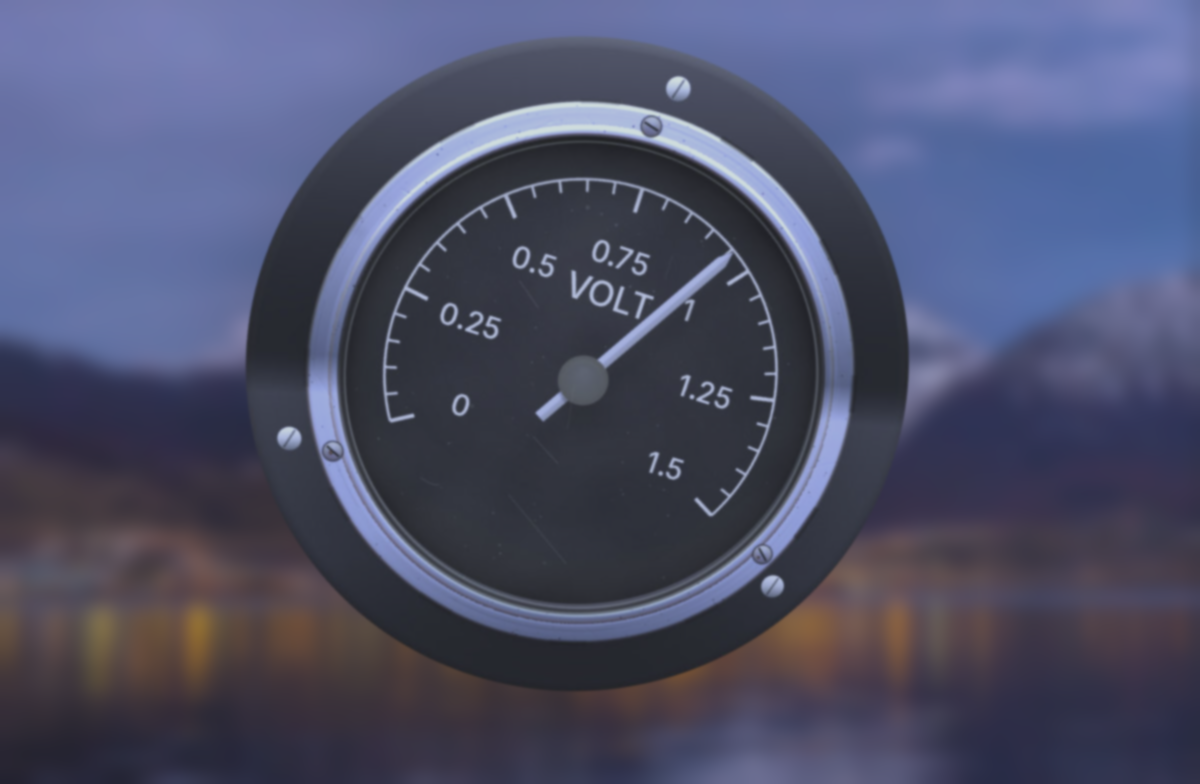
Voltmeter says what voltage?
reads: 0.95 V
